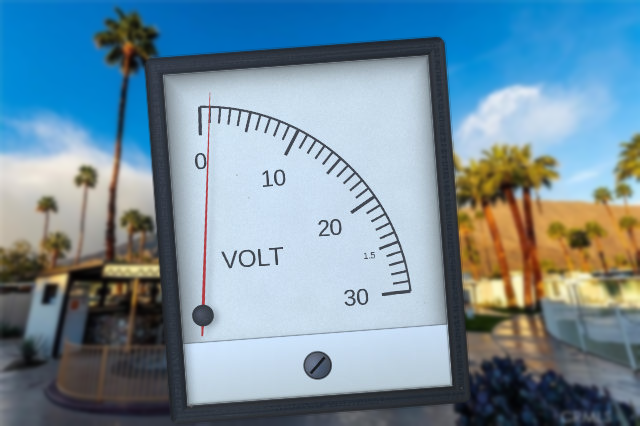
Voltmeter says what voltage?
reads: 1 V
